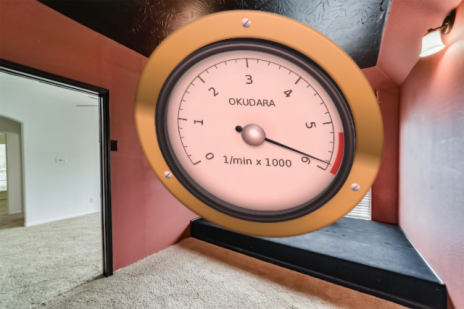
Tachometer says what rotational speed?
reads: 5800 rpm
